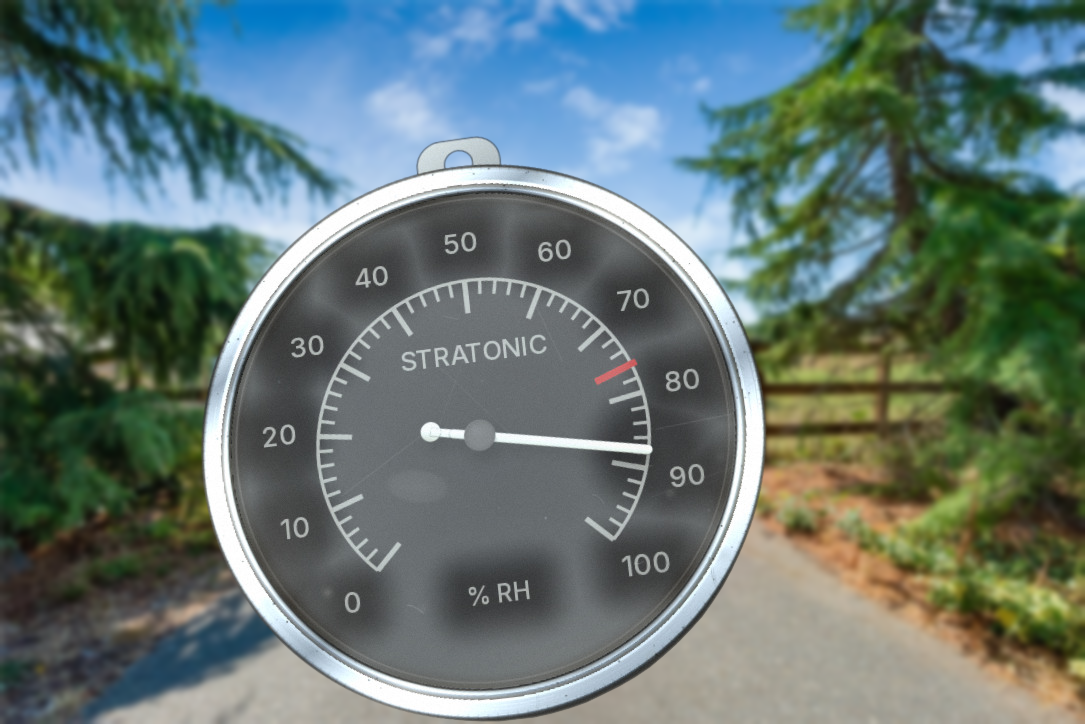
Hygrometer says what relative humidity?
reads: 88 %
